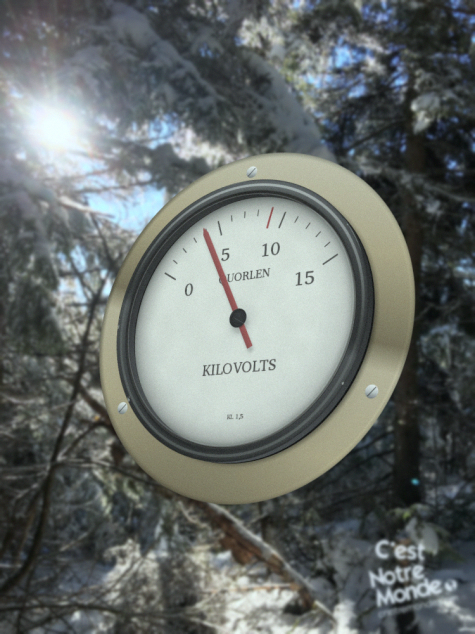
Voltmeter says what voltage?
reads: 4 kV
